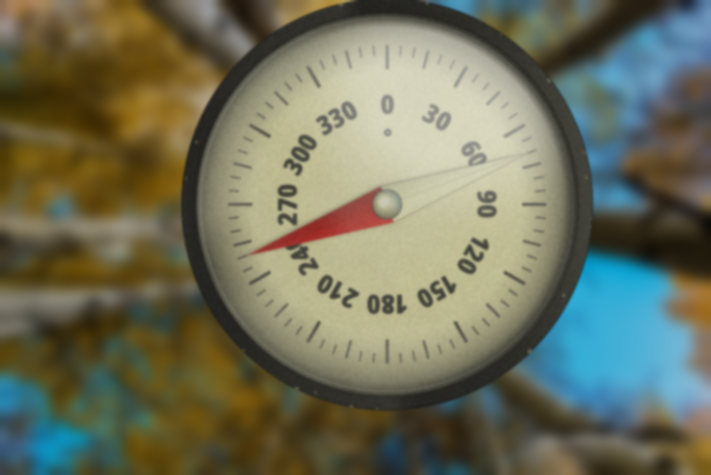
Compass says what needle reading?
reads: 250 °
